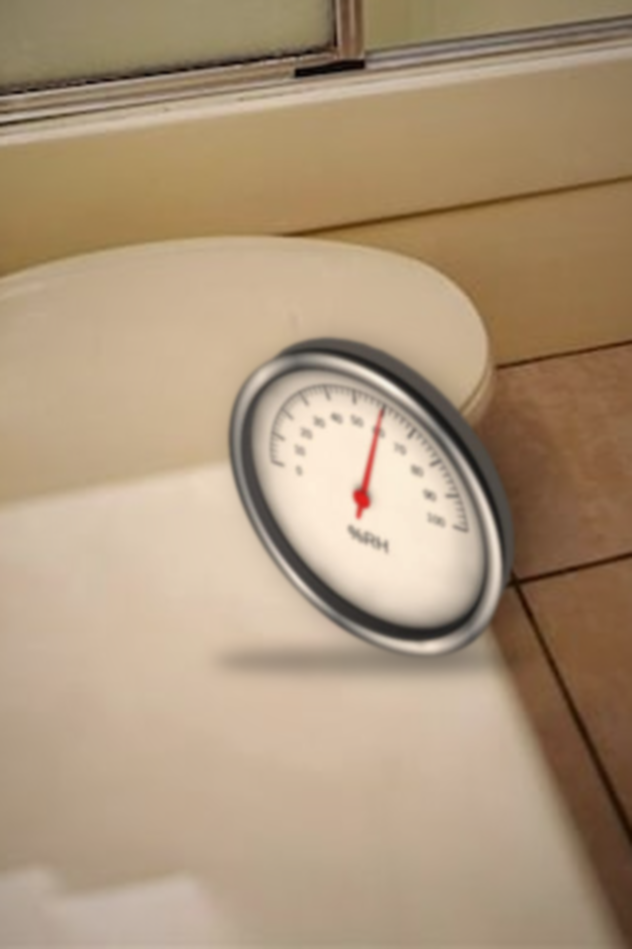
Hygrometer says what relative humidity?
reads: 60 %
